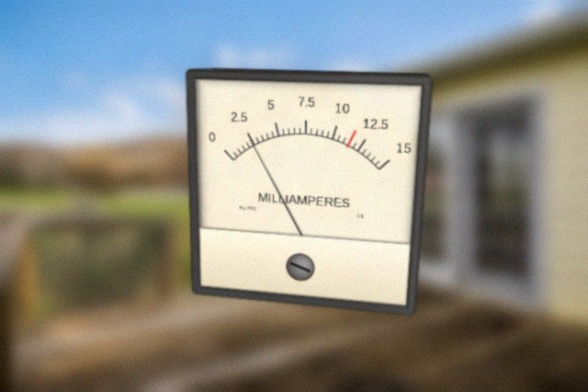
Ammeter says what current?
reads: 2.5 mA
